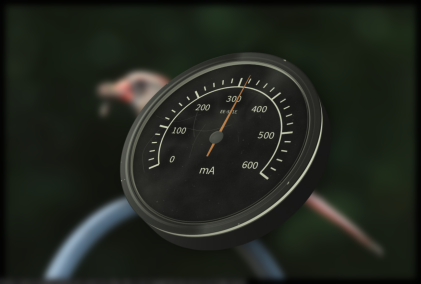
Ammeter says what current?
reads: 320 mA
